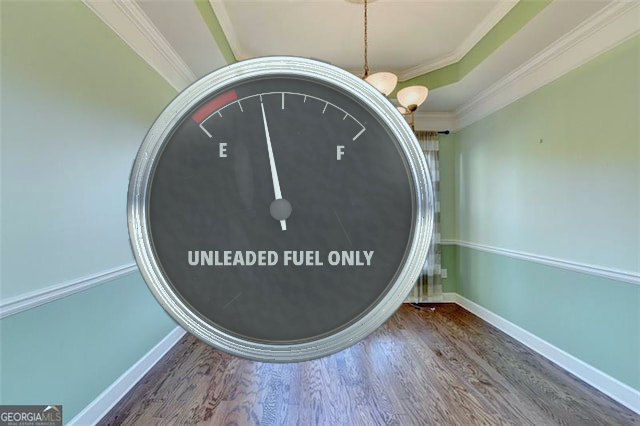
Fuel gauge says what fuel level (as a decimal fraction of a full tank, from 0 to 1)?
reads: 0.375
